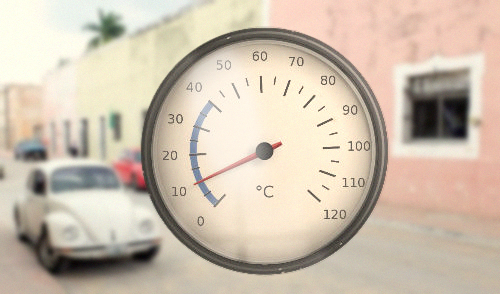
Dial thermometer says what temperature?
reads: 10 °C
